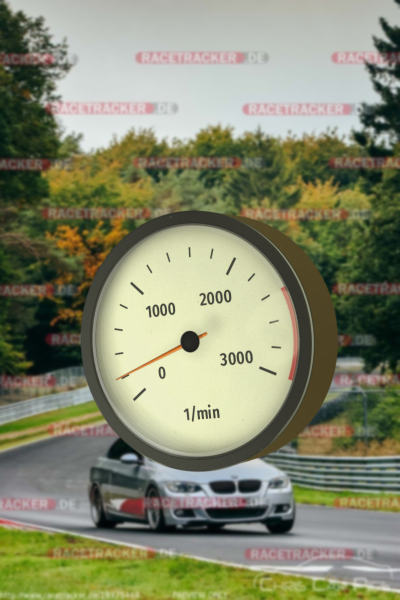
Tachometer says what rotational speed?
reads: 200 rpm
